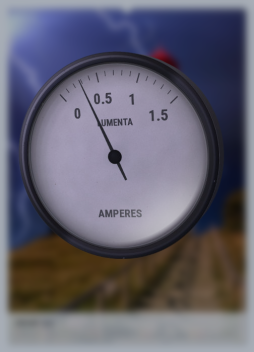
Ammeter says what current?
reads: 0.3 A
